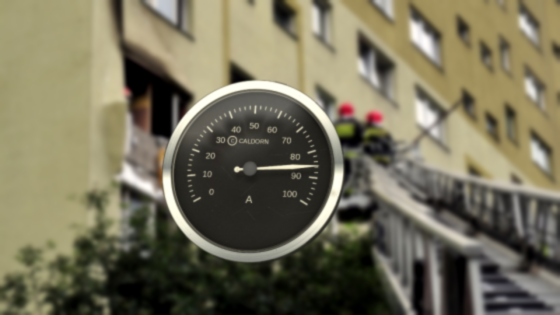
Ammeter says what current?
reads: 86 A
